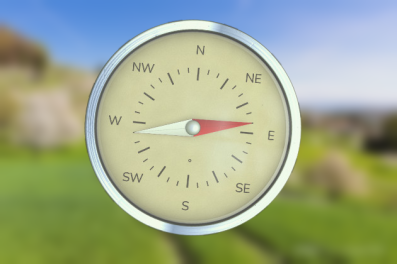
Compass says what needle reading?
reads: 80 °
